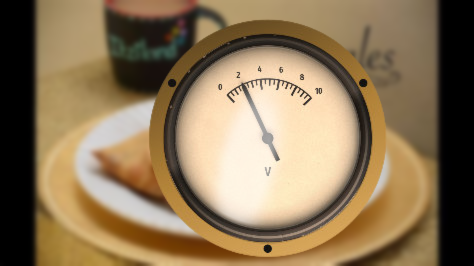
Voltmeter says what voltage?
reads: 2 V
